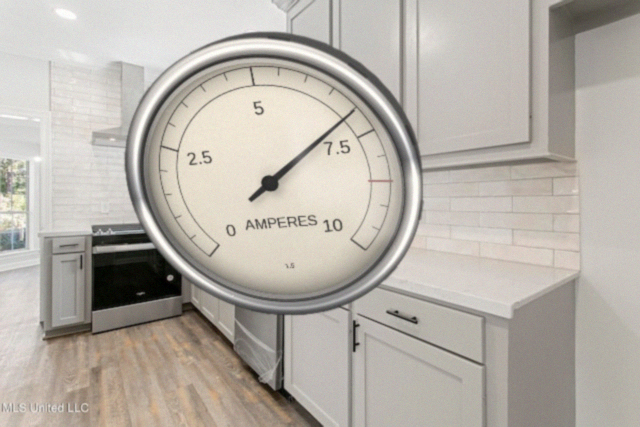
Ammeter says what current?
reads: 7 A
